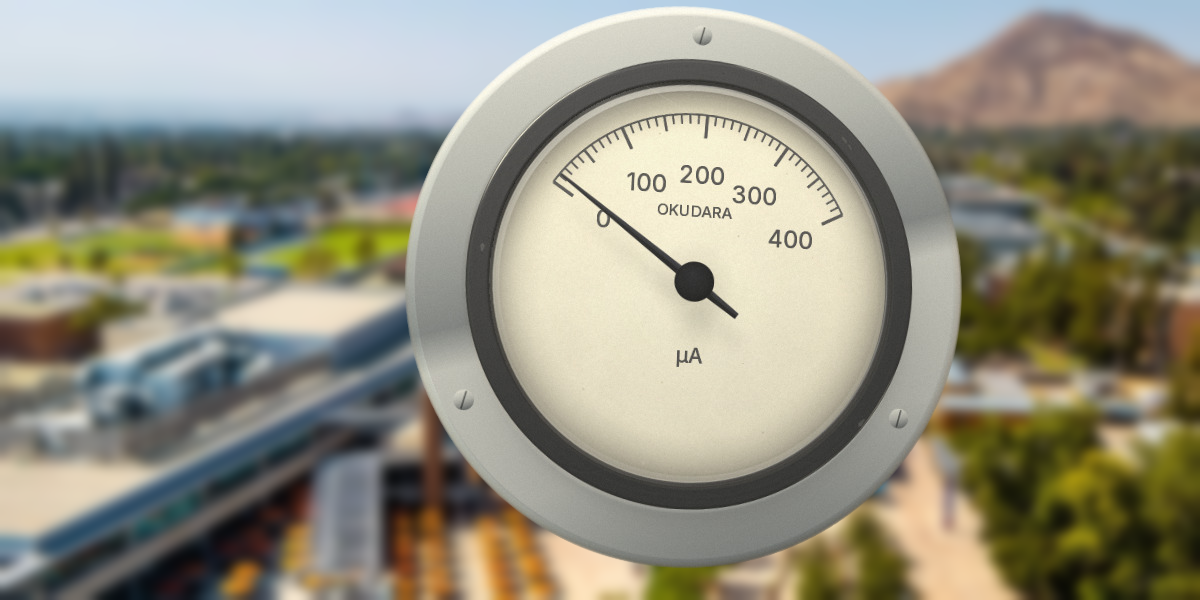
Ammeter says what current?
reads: 10 µA
